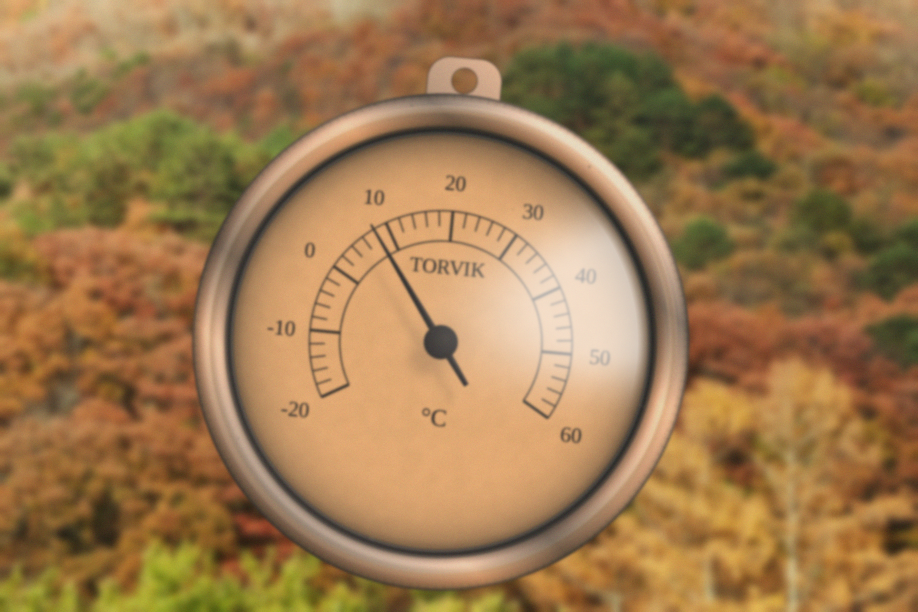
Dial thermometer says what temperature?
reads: 8 °C
